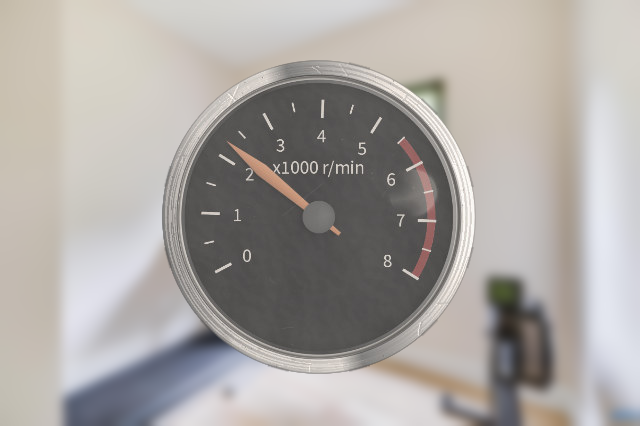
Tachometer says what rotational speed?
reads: 2250 rpm
